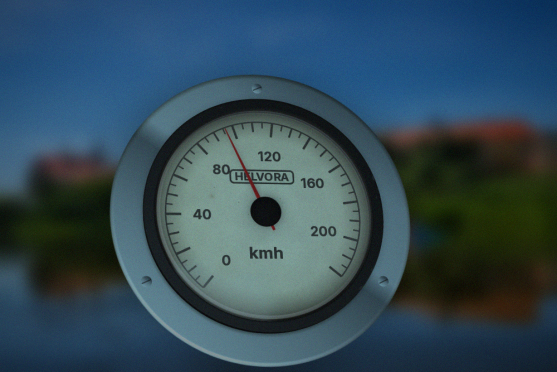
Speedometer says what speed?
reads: 95 km/h
